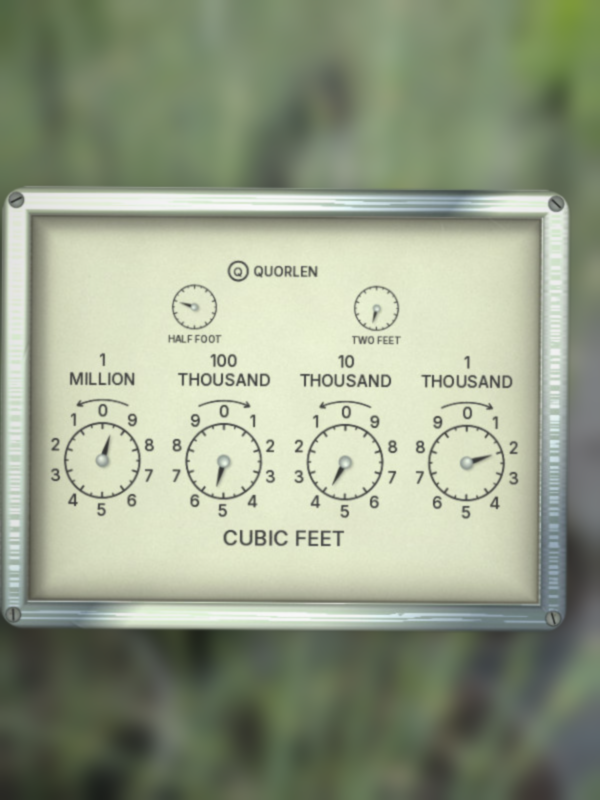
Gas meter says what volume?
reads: 954200 ft³
